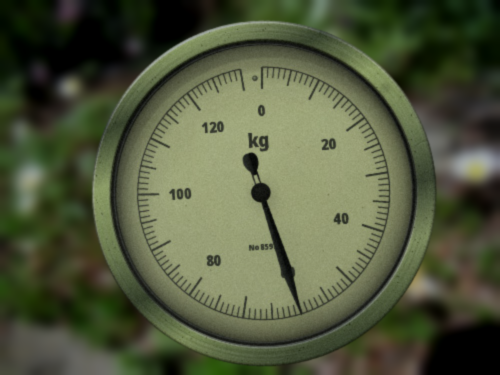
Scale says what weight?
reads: 60 kg
